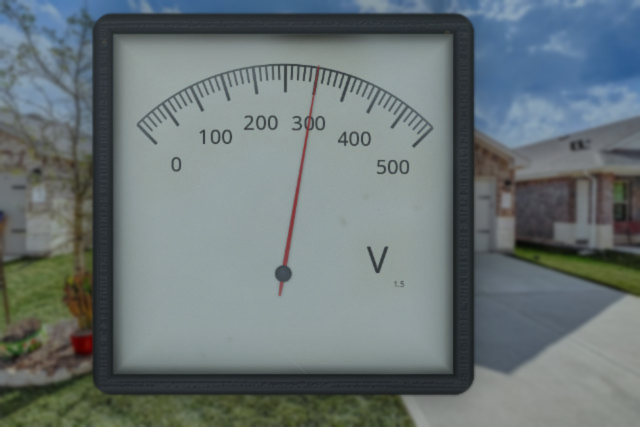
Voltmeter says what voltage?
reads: 300 V
